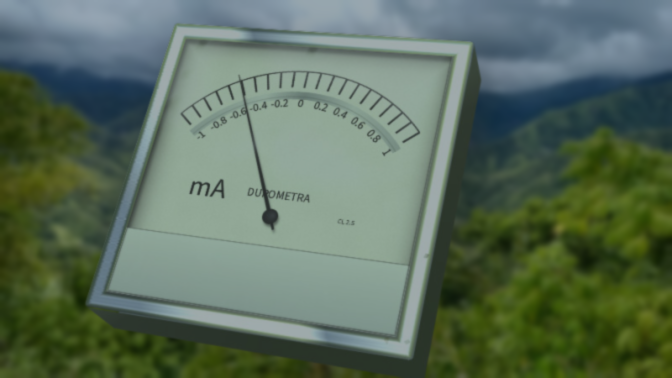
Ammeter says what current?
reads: -0.5 mA
